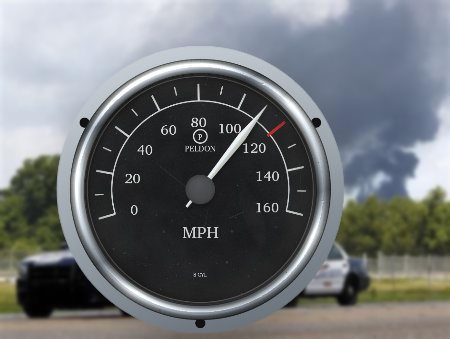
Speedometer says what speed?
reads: 110 mph
